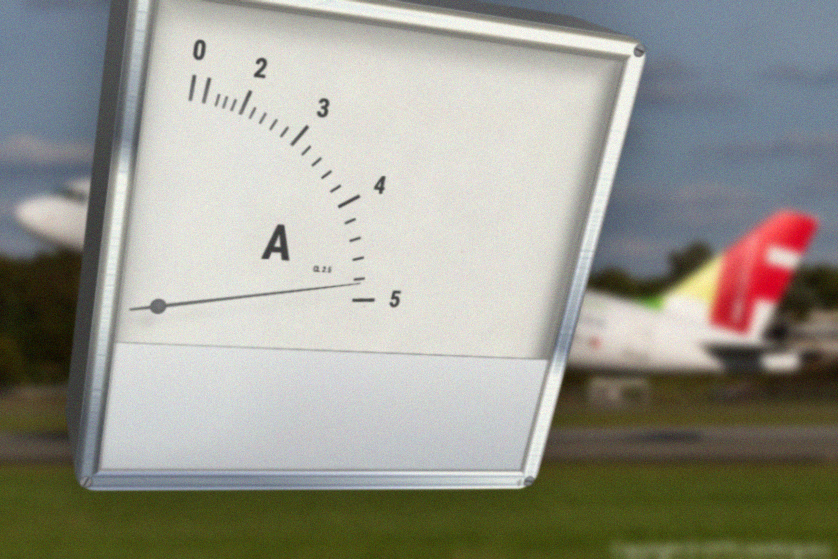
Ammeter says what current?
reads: 4.8 A
